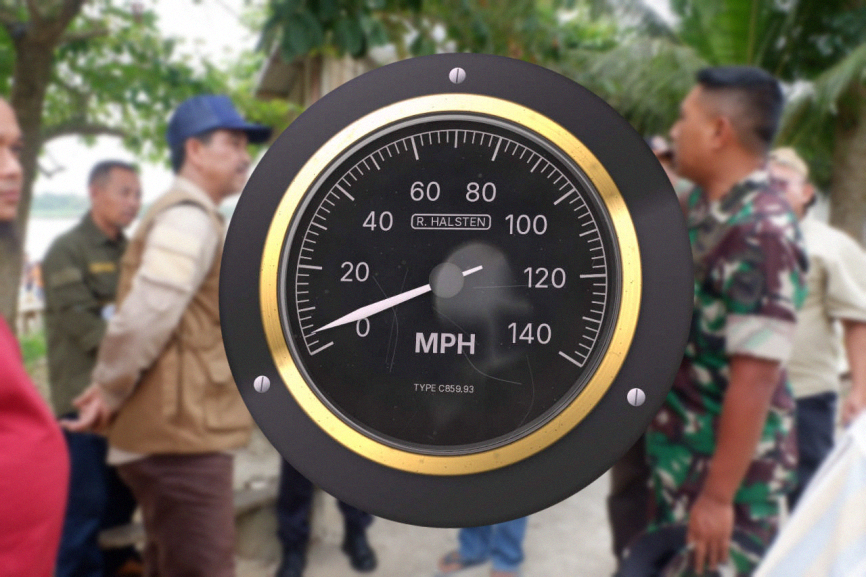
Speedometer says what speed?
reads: 4 mph
